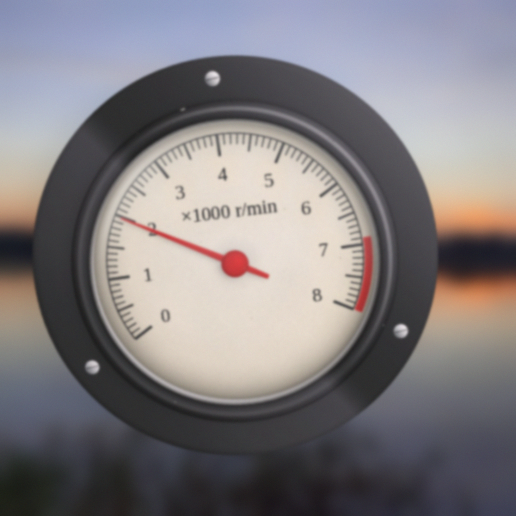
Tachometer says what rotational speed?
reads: 2000 rpm
